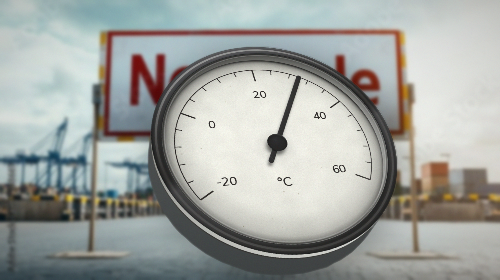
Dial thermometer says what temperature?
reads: 30 °C
